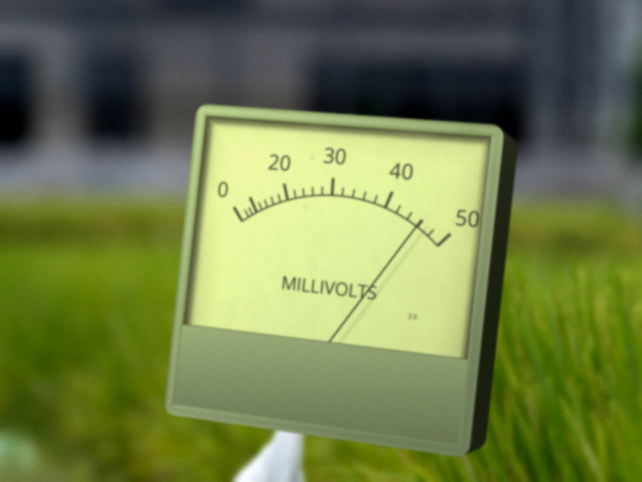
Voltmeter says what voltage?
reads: 46 mV
